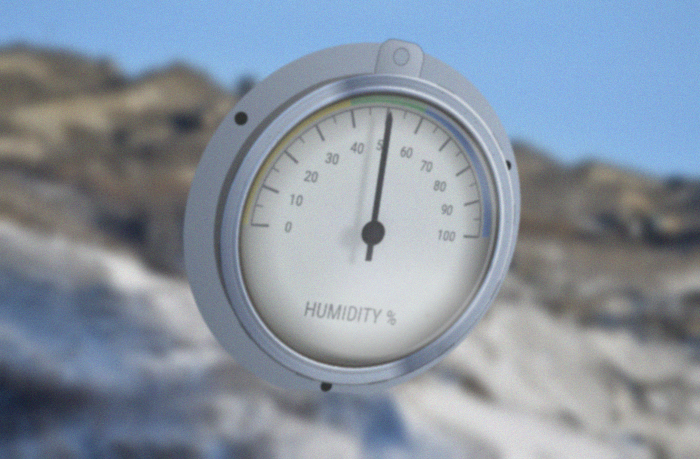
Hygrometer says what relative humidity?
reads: 50 %
